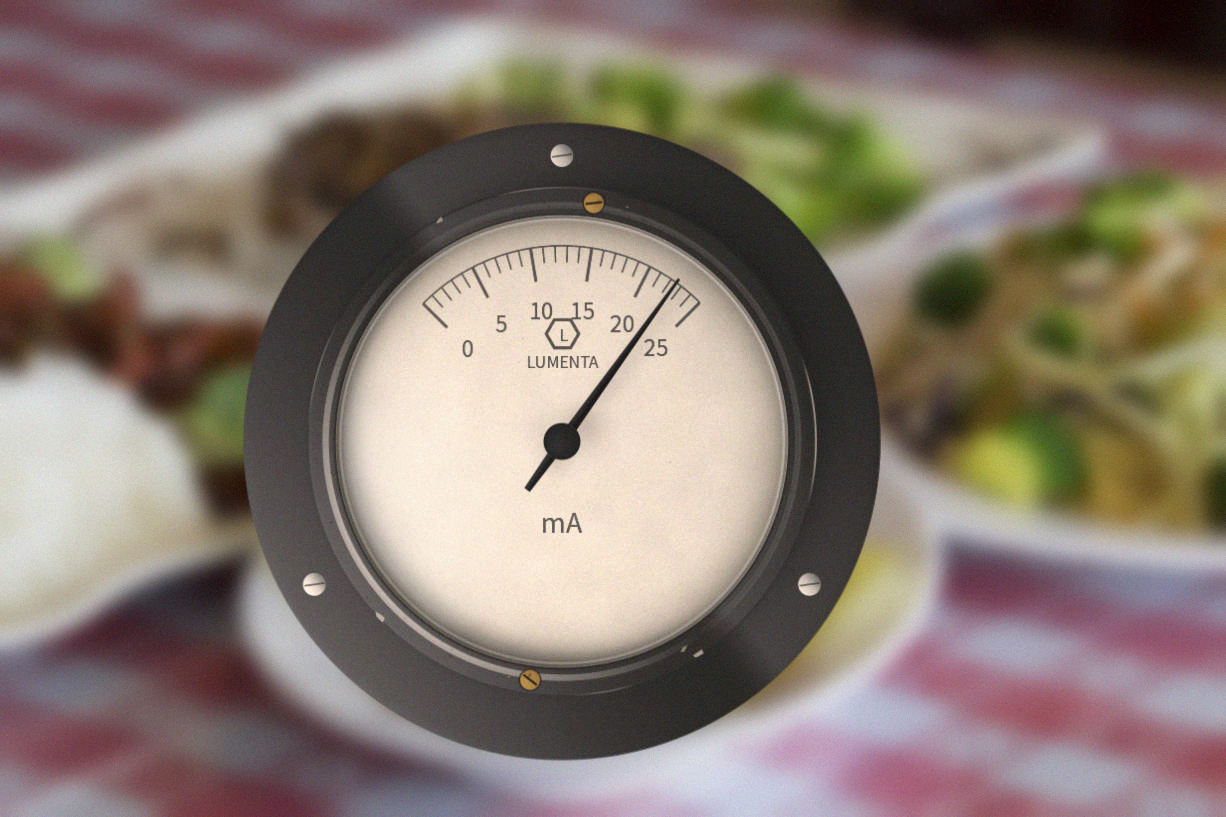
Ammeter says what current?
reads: 22.5 mA
